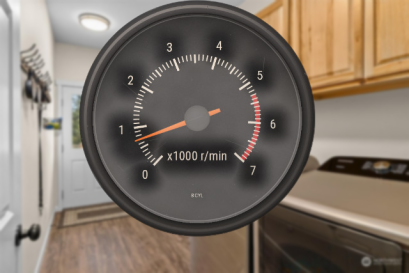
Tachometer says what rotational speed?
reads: 700 rpm
